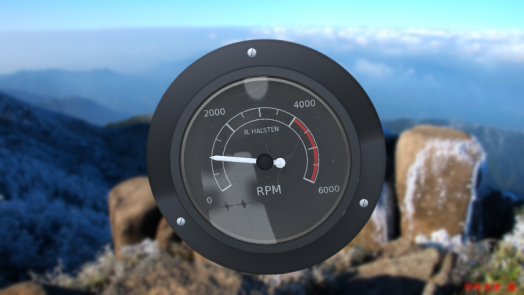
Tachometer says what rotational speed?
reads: 1000 rpm
